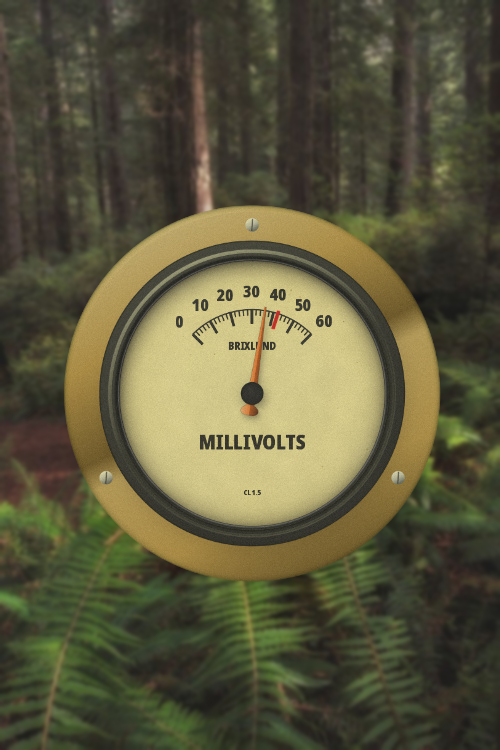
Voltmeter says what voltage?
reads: 36 mV
